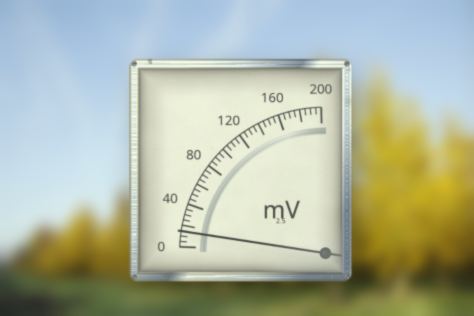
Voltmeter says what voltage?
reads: 15 mV
